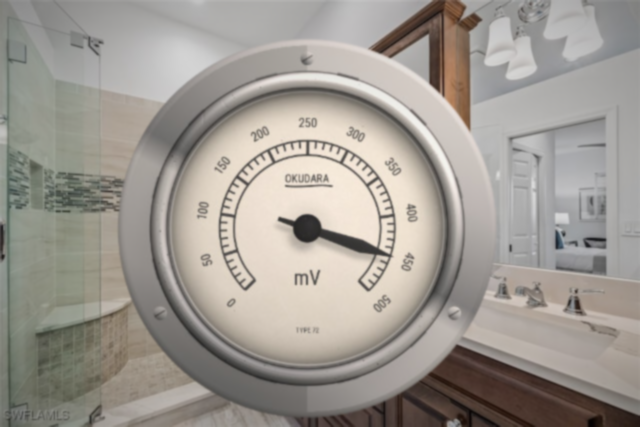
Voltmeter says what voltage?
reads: 450 mV
